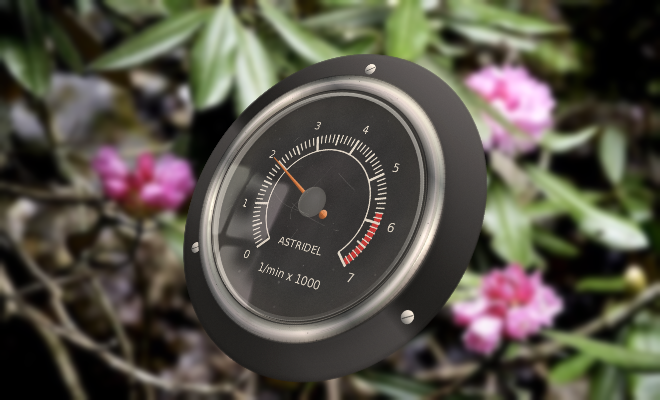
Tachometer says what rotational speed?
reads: 2000 rpm
